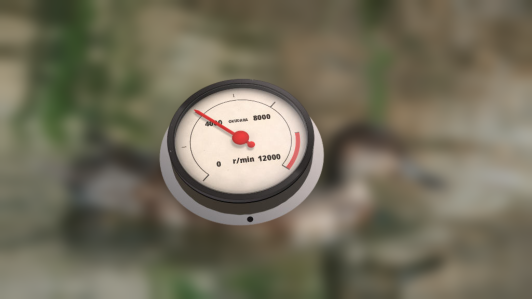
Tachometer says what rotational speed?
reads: 4000 rpm
